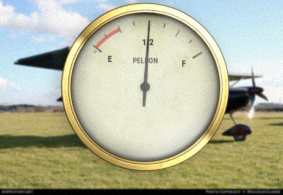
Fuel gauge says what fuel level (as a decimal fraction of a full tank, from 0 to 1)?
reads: 0.5
